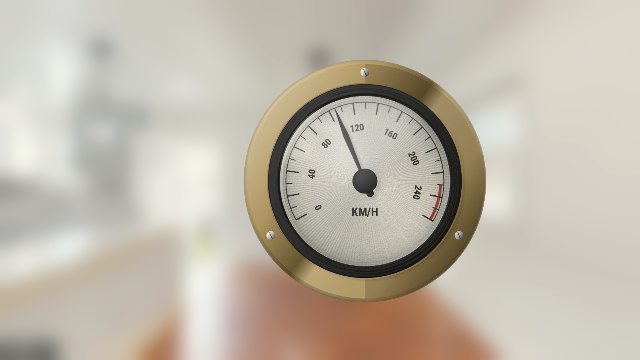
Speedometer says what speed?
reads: 105 km/h
